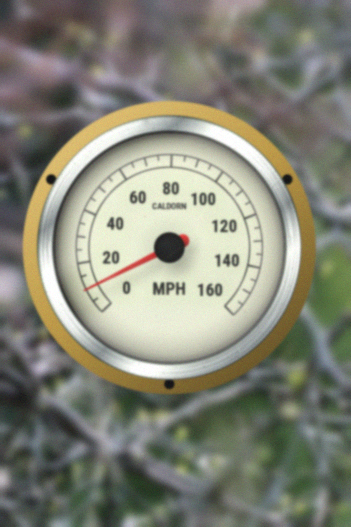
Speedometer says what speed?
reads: 10 mph
